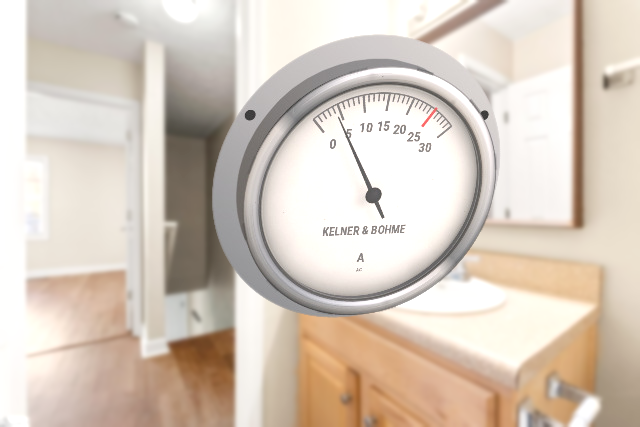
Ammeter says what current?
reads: 4 A
